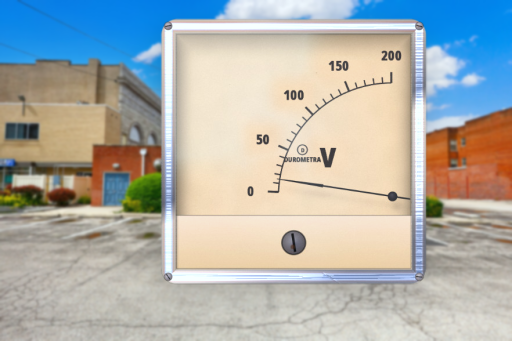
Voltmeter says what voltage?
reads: 15 V
